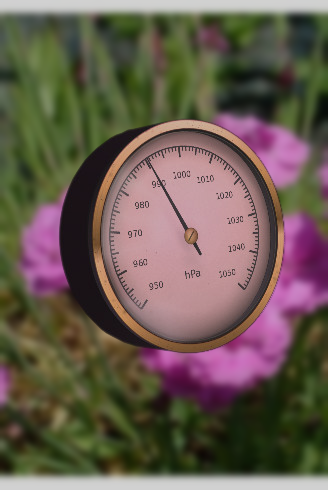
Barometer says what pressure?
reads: 990 hPa
